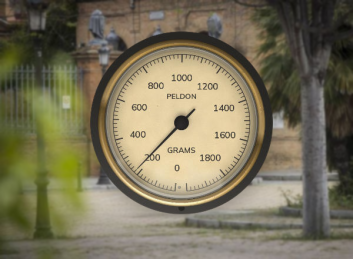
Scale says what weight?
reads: 220 g
